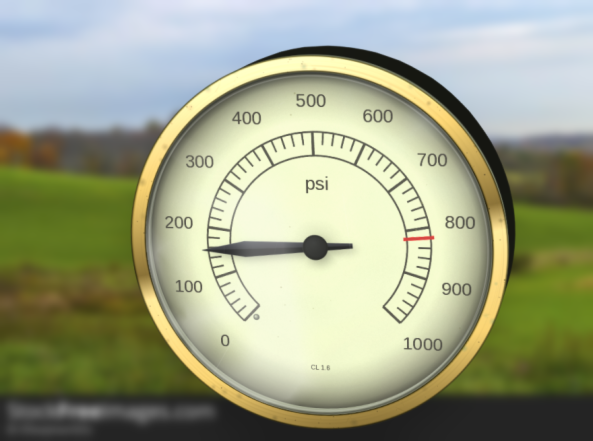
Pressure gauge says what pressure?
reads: 160 psi
